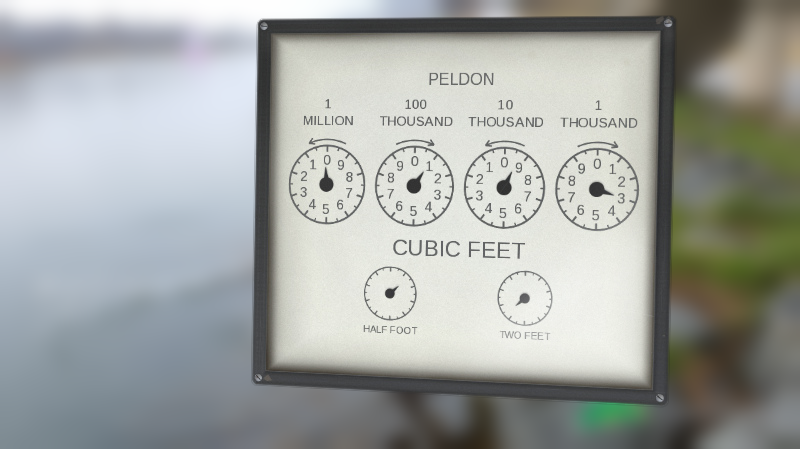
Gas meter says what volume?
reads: 9300 ft³
